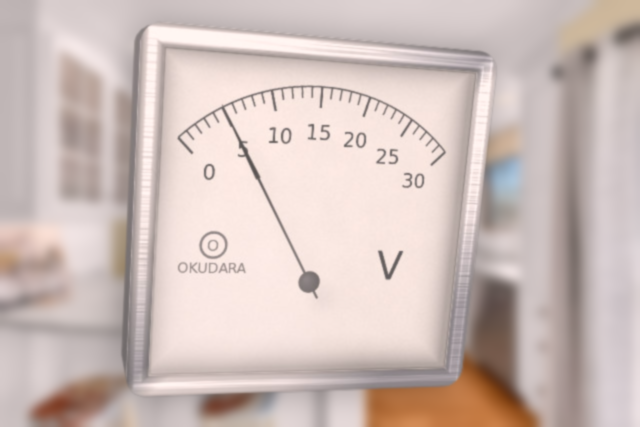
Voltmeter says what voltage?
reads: 5 V
